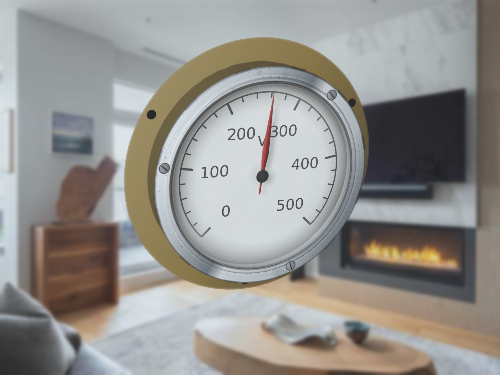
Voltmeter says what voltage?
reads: 260 V
